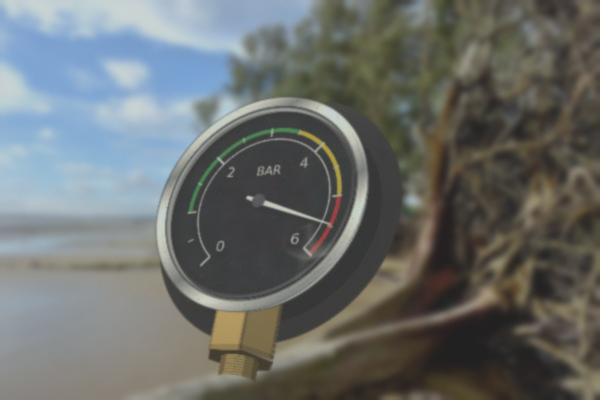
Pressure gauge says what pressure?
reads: 5.5 bar
